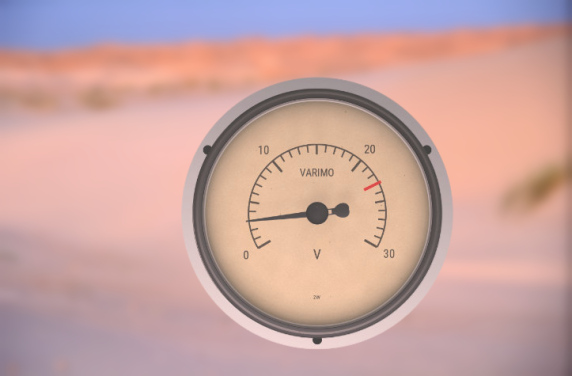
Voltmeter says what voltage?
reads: 3 V
